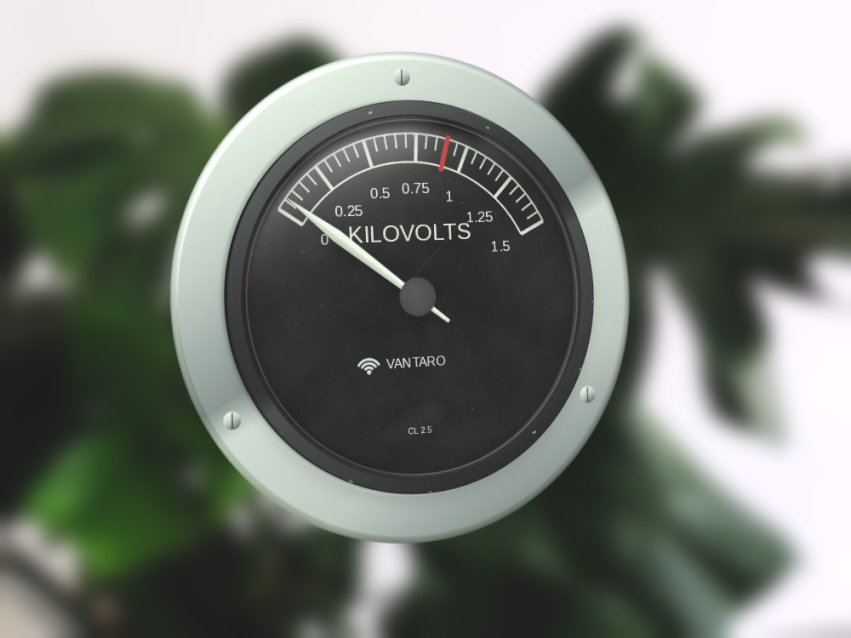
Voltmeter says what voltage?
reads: 0.05 kV
